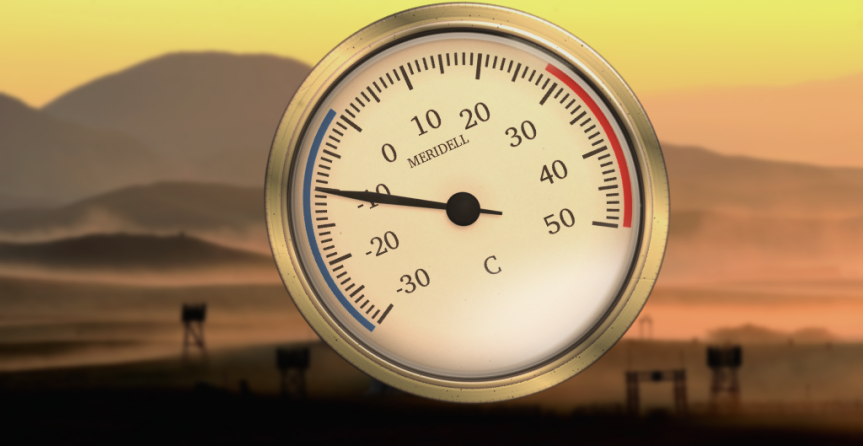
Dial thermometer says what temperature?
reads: -10 °C
